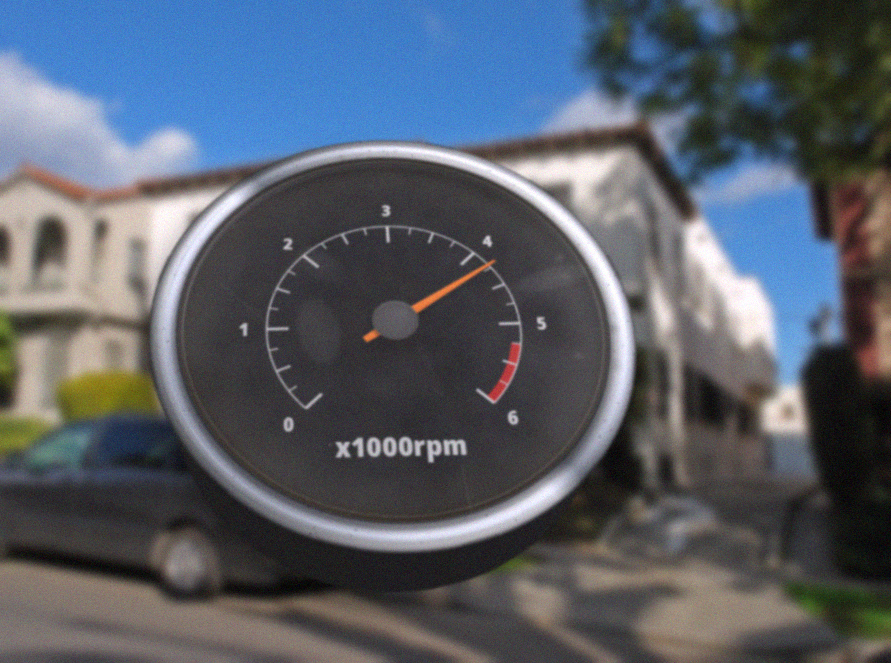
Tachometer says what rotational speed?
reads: 4250 rpm
